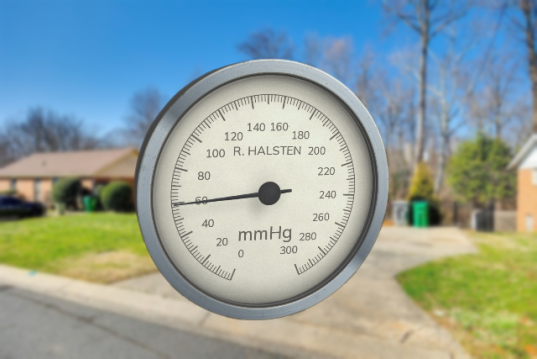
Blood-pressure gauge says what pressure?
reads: 60 mmHg
